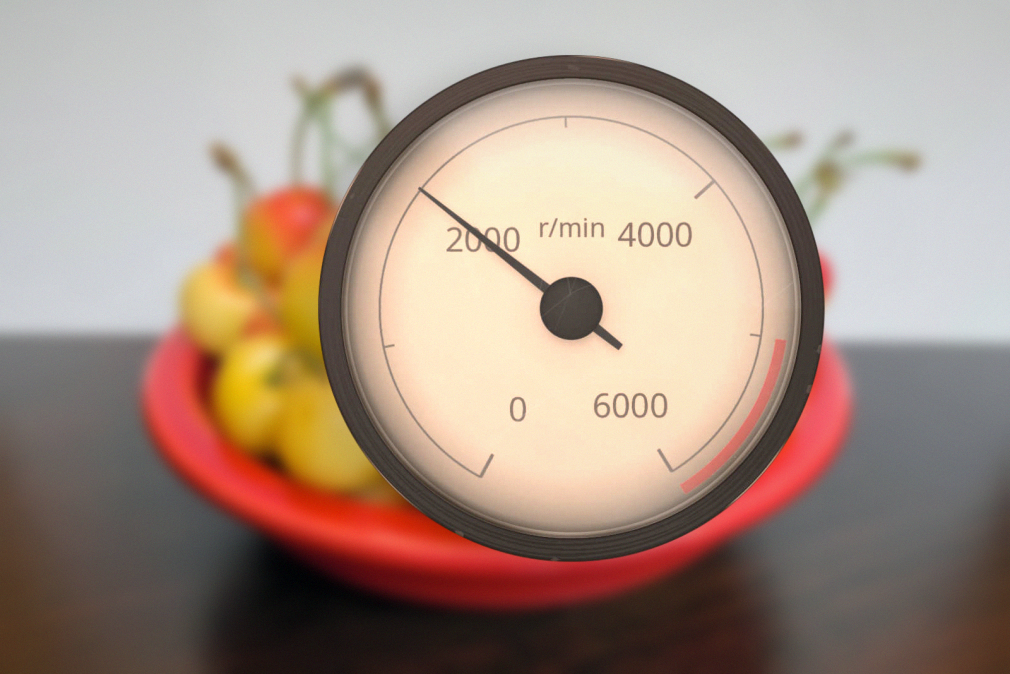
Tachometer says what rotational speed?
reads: 2000 rpm
